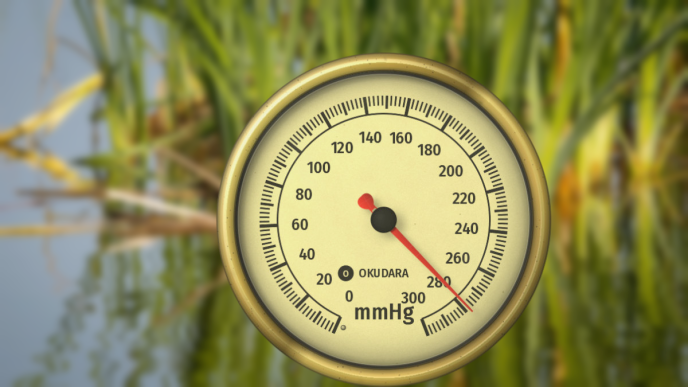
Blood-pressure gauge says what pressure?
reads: 278 mmHg
